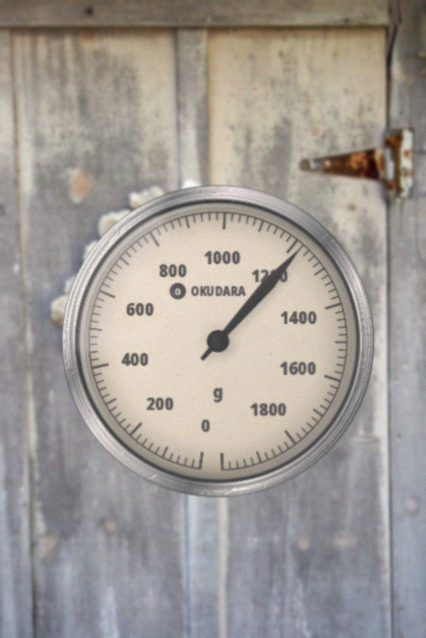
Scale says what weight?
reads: 1220 g
